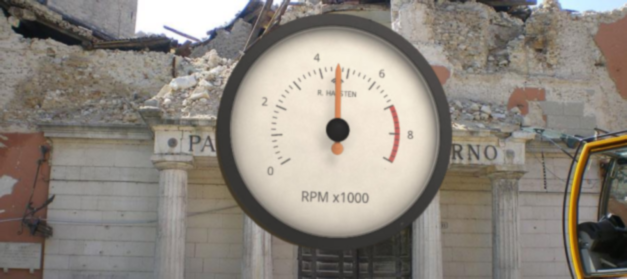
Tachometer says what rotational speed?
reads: 4600 rpm
